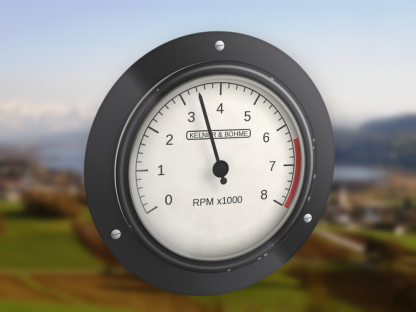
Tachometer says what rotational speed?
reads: 3400 rpm
